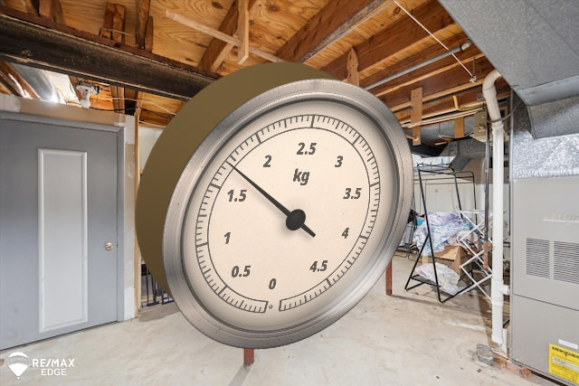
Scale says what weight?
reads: 1.7 kg
